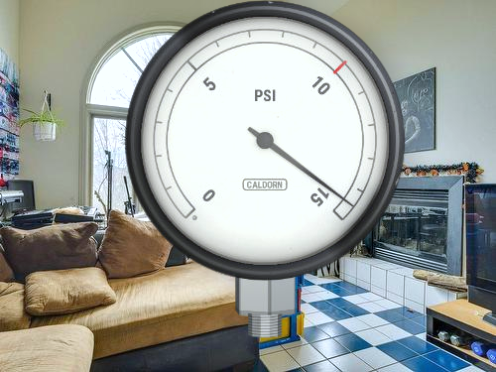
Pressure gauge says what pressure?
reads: 14.5 psi
